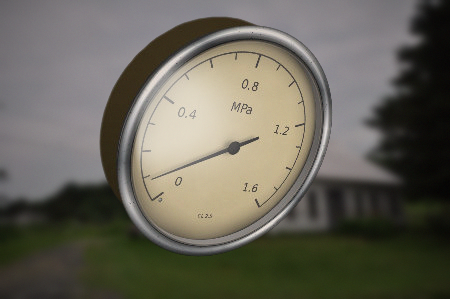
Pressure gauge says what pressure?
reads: 0.1 MPa
